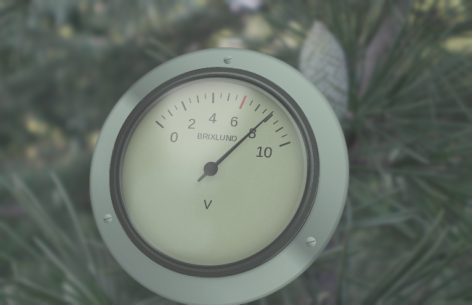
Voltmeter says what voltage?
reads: 8 V
